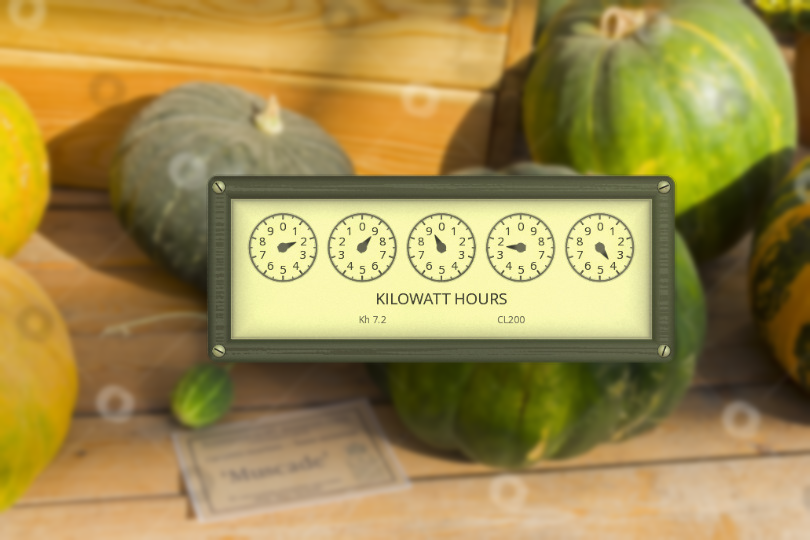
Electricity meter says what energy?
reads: 18924 kWh
